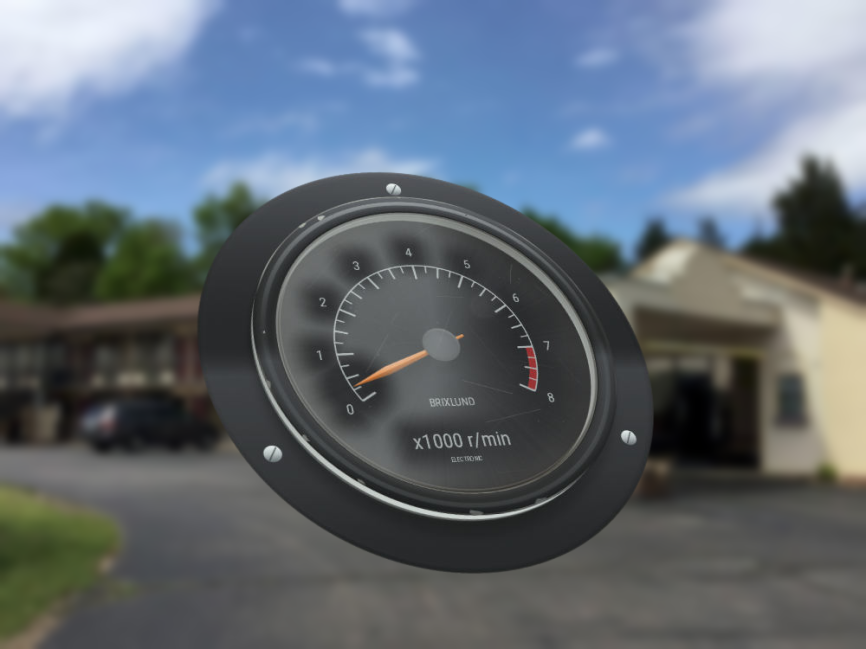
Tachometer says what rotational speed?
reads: 250 rpm
